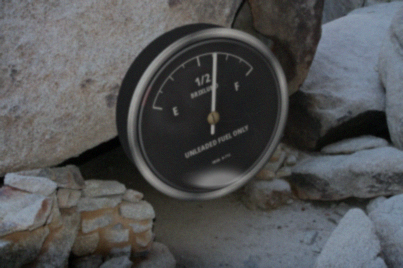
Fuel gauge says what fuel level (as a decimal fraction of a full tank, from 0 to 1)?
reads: 0.625
